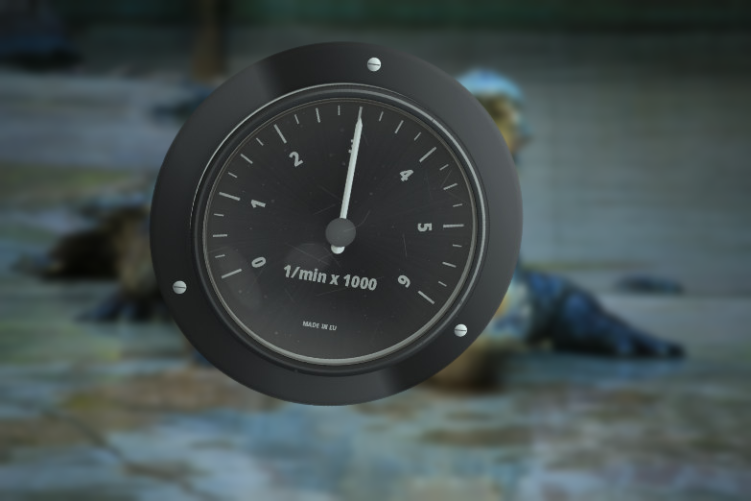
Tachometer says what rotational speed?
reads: 3000 rpm
